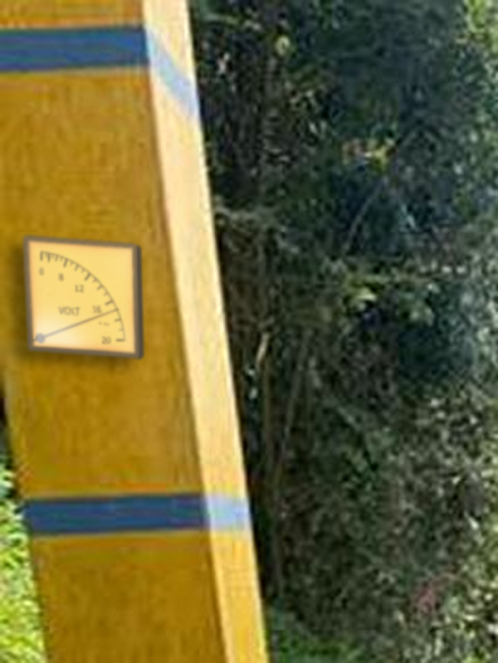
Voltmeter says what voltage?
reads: 17 V
